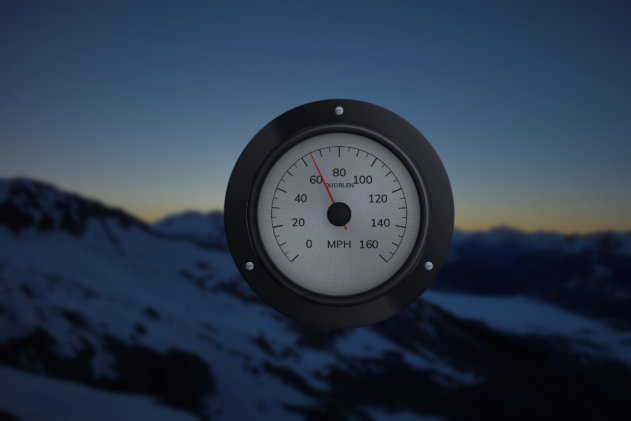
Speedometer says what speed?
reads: 65 mph
